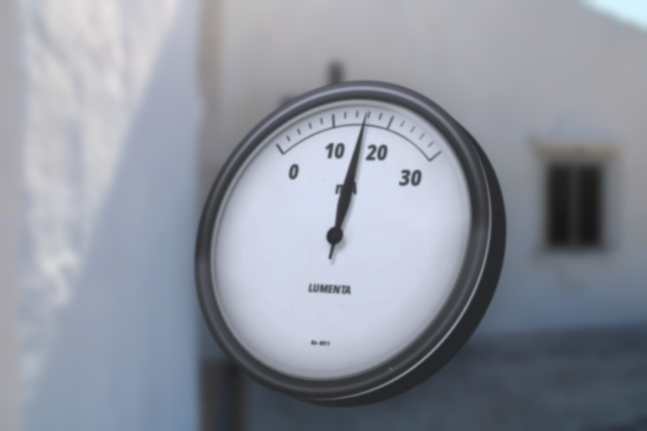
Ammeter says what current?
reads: 16 mA
